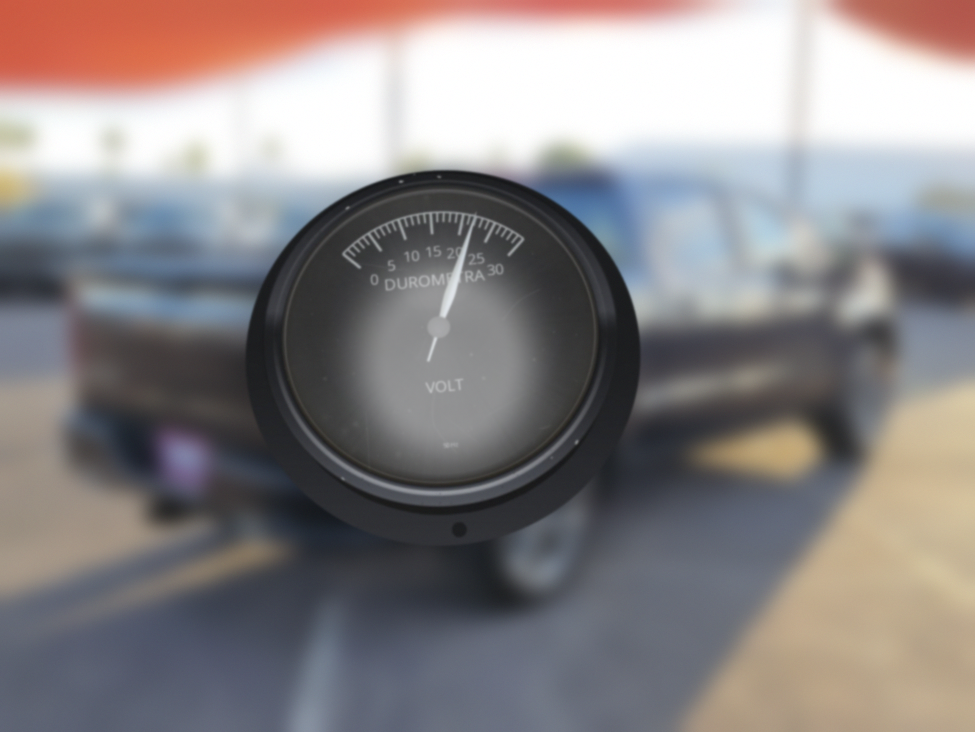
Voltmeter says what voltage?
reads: 22 V
